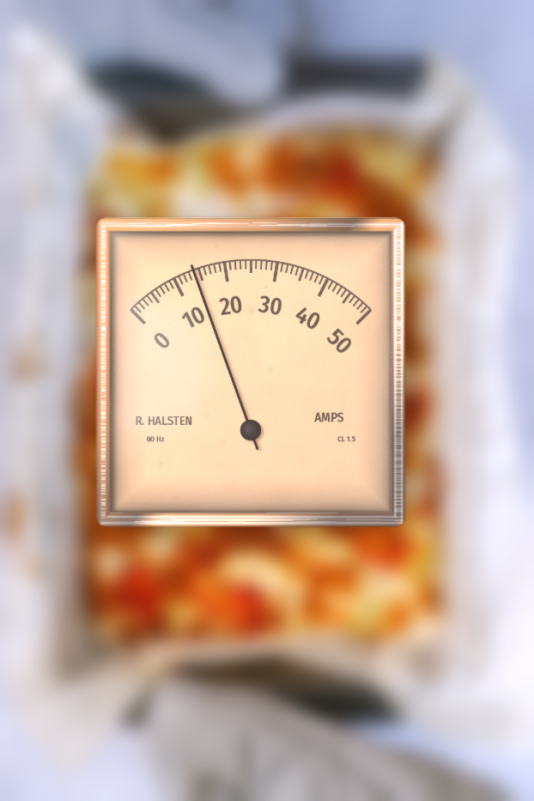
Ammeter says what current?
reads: 14 A
